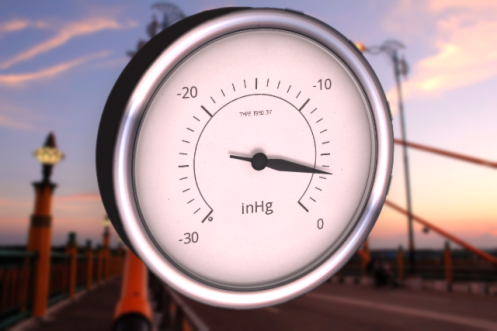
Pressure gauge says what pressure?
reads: -3.5 inHg
